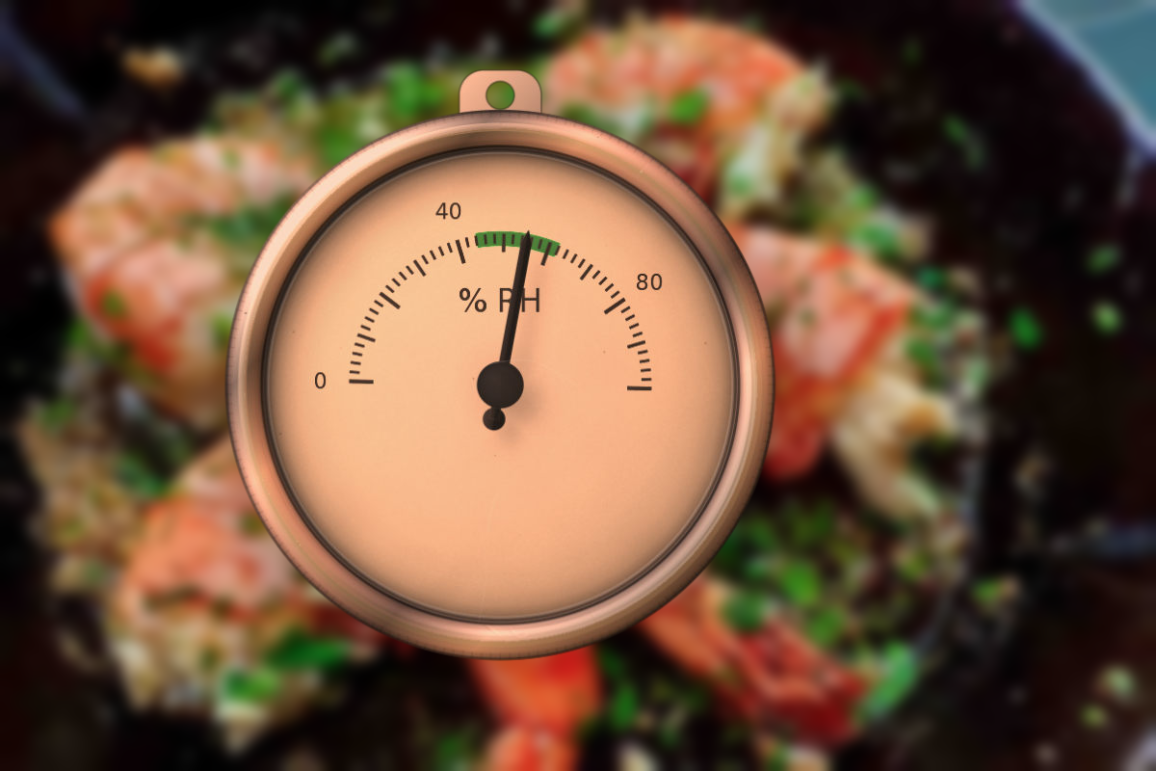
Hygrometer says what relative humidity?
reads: 55 %
